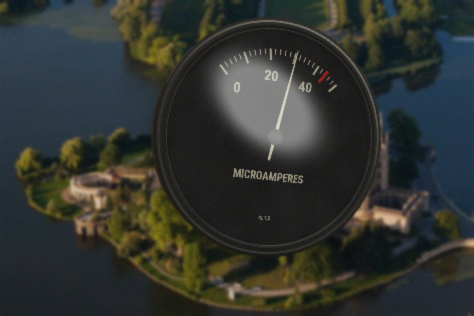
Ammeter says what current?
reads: 30 µA
